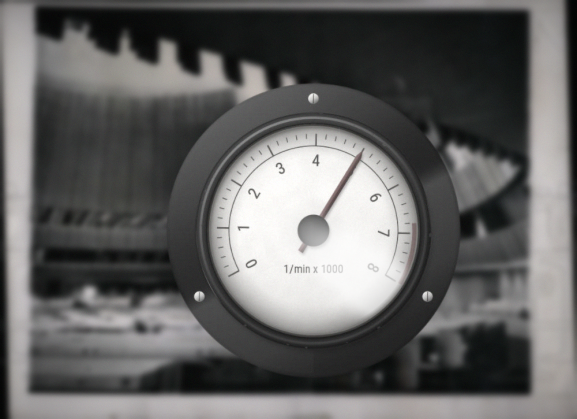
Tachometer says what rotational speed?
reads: 5000 rpm
